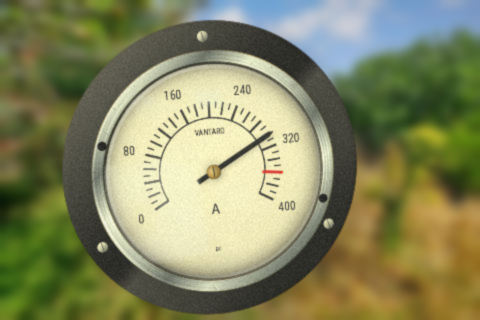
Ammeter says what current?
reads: 300 A
